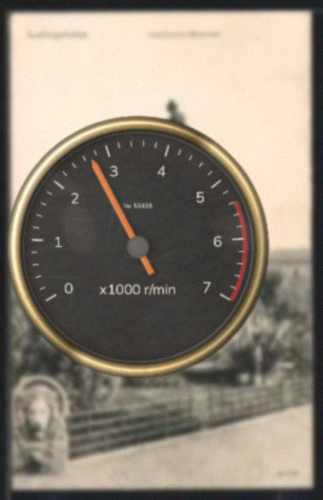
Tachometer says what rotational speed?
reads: 2700 rpm
